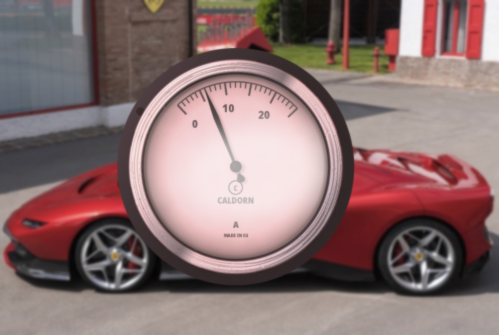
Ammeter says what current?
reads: 6 A
